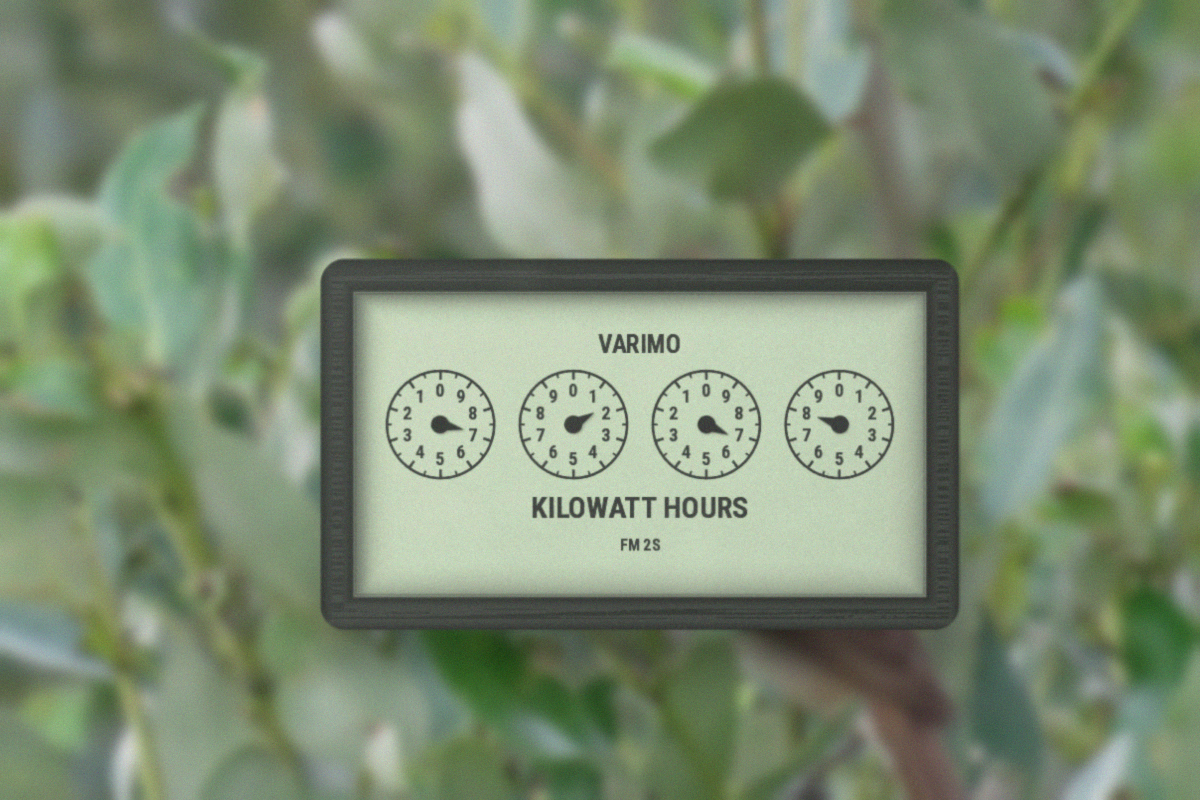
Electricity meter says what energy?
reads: 7168 kWh
